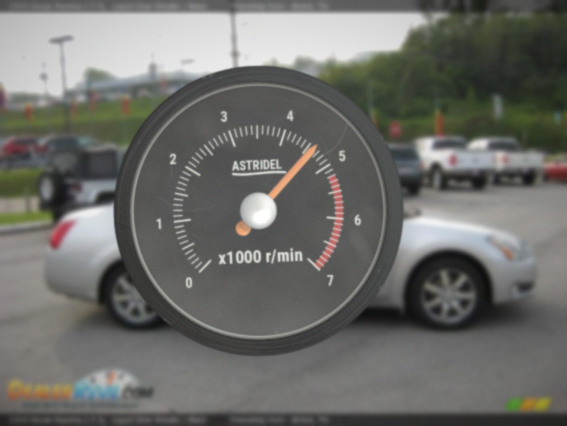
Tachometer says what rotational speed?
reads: 4600 rpm
